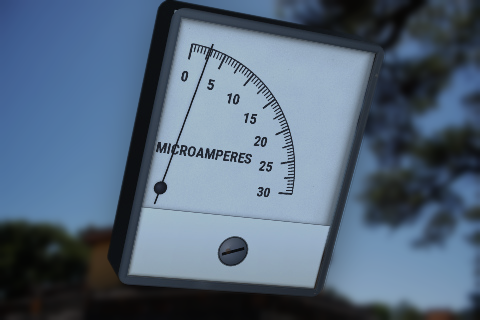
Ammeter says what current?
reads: 2.5 µA
